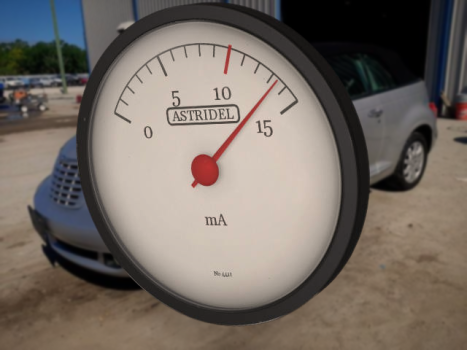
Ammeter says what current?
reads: 13.5 mA
